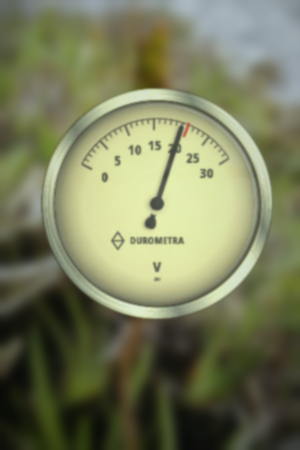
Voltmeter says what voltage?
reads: 20 V
